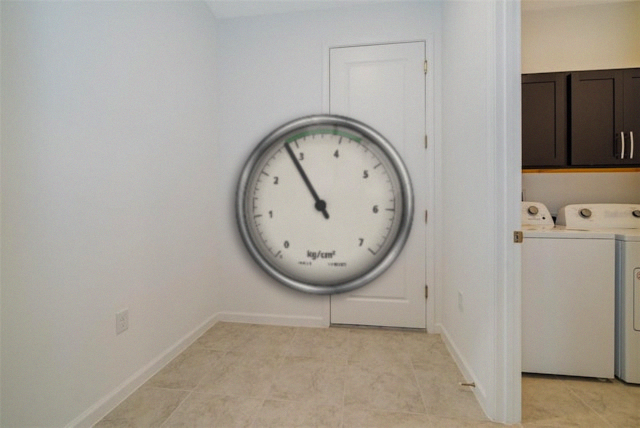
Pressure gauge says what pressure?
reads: 2.8 kg/cm²
